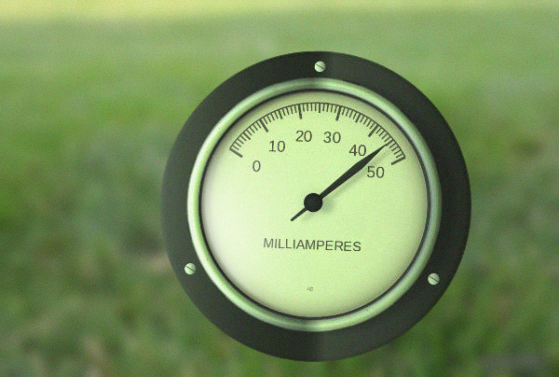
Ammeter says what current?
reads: 45 mA
